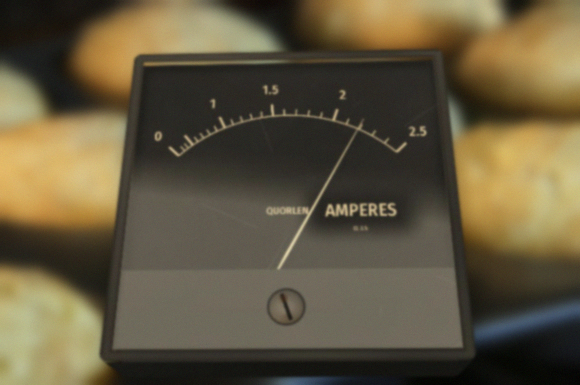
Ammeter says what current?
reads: 2.2 A
